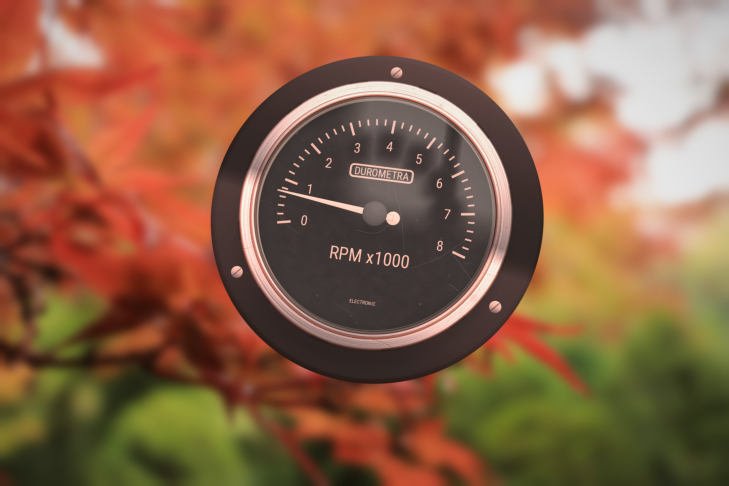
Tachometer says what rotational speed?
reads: 700 rpm
